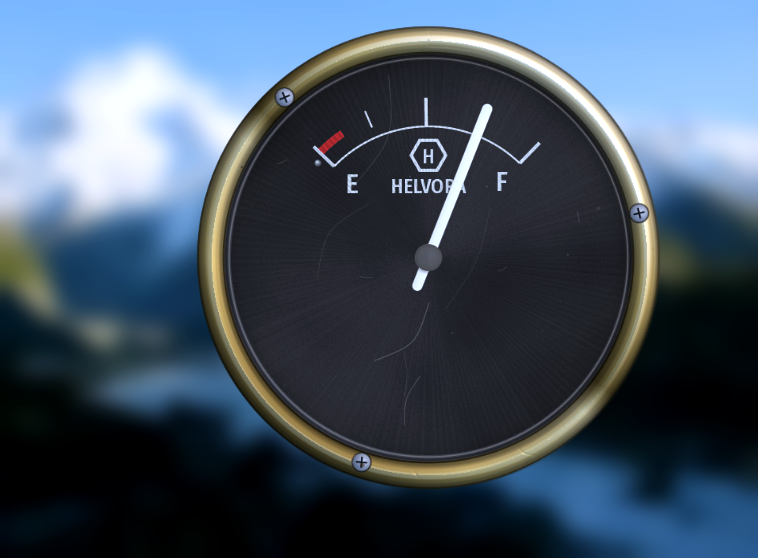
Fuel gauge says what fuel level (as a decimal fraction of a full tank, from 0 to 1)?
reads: 0.75
